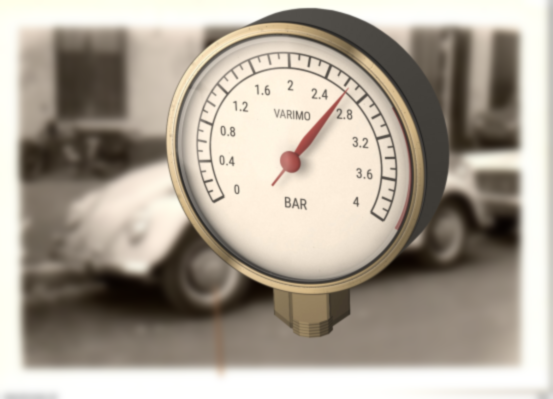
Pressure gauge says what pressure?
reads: 2.65 bar
